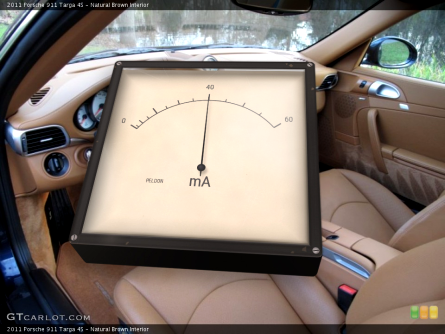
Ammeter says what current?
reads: 40 mA
